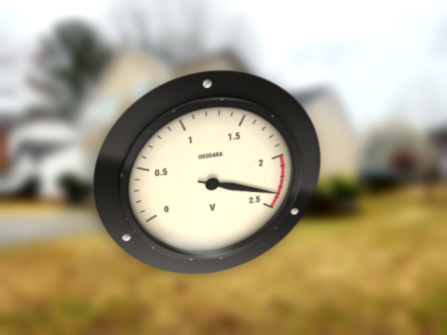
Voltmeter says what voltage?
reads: 2.35 V
